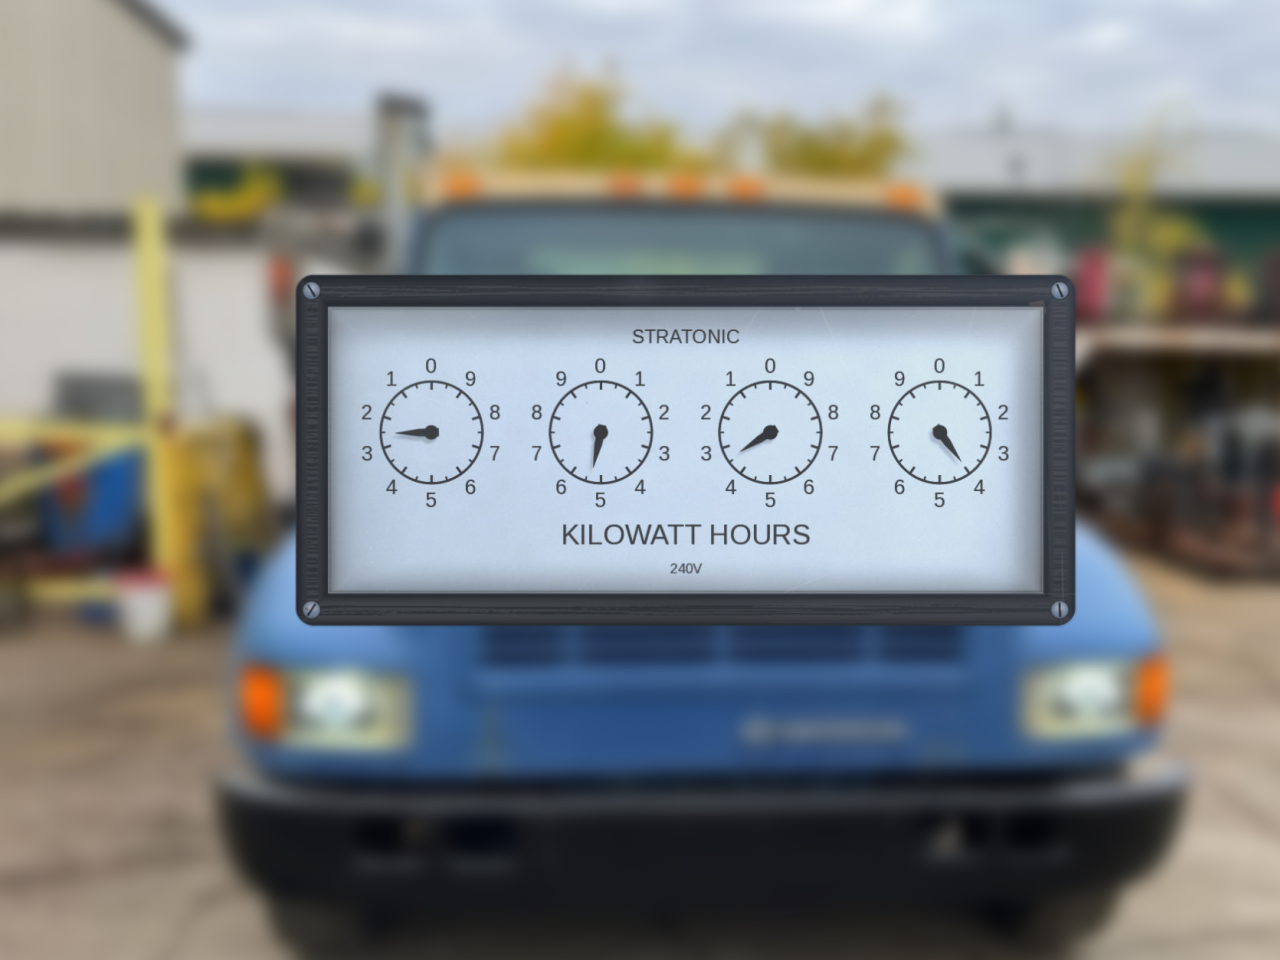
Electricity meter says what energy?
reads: 2534 kWh
